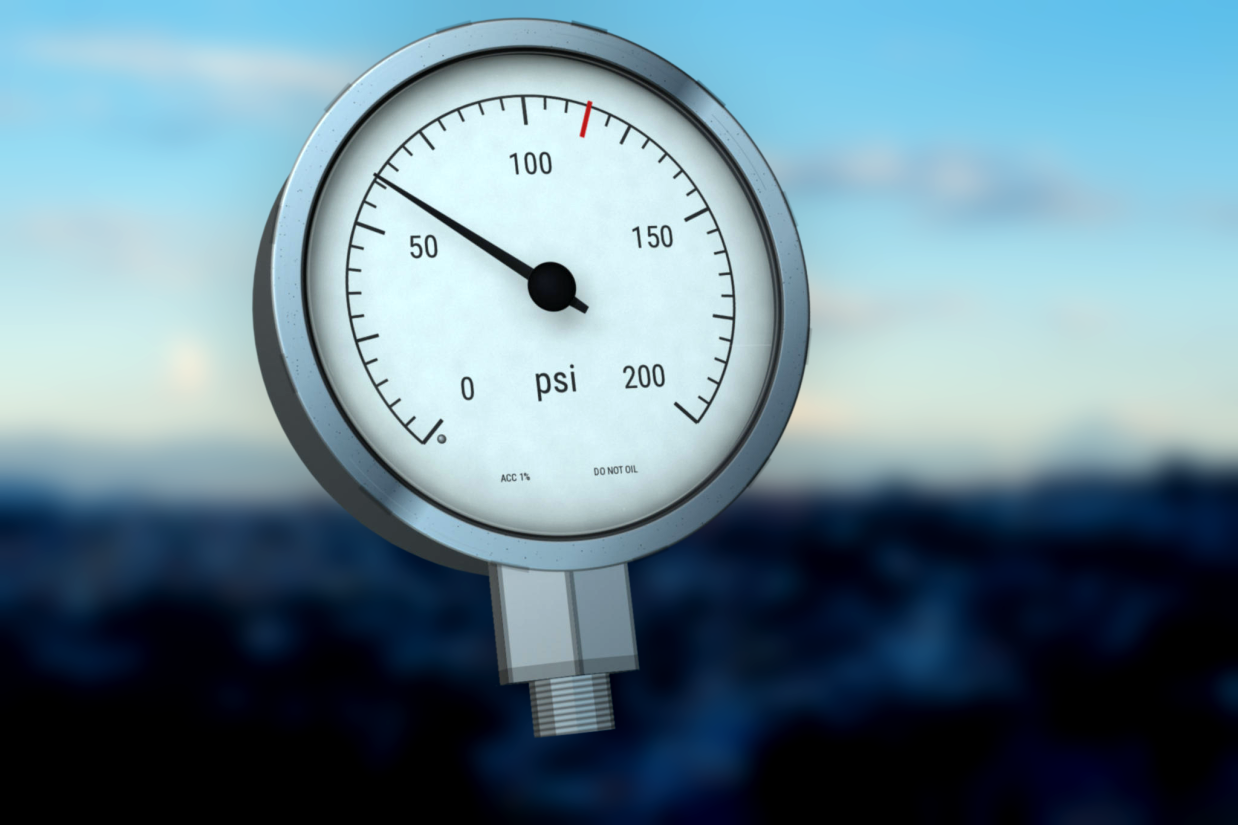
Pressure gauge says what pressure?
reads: 60 psi
